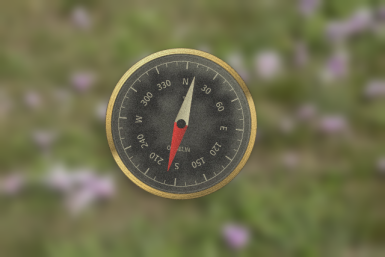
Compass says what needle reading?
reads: 190 °
